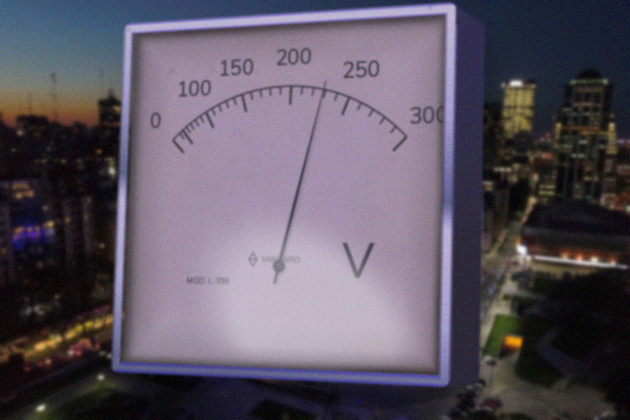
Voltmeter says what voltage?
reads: 230 V
